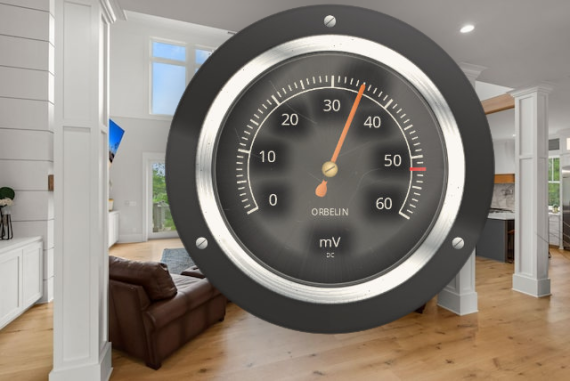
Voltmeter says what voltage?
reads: 35 mV
